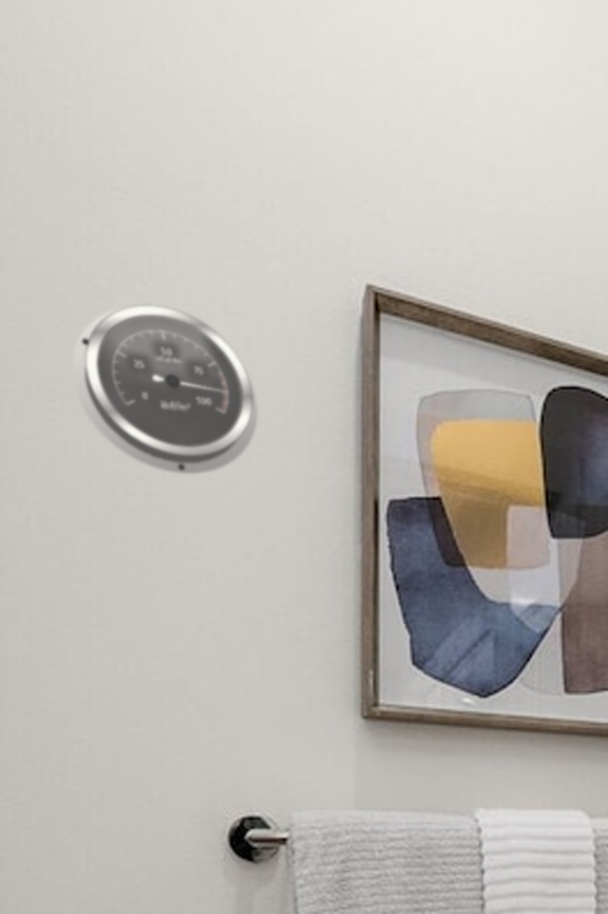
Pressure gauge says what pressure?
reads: 90 psi
